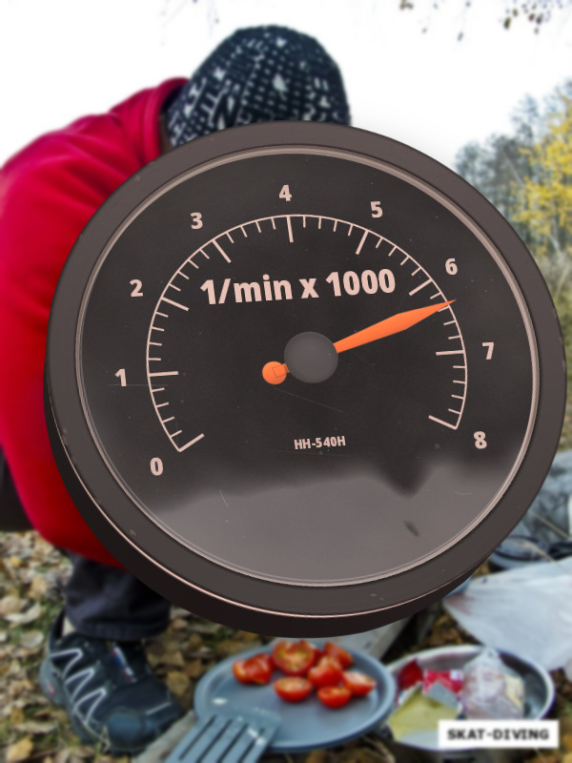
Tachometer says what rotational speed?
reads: 6400 rpm
